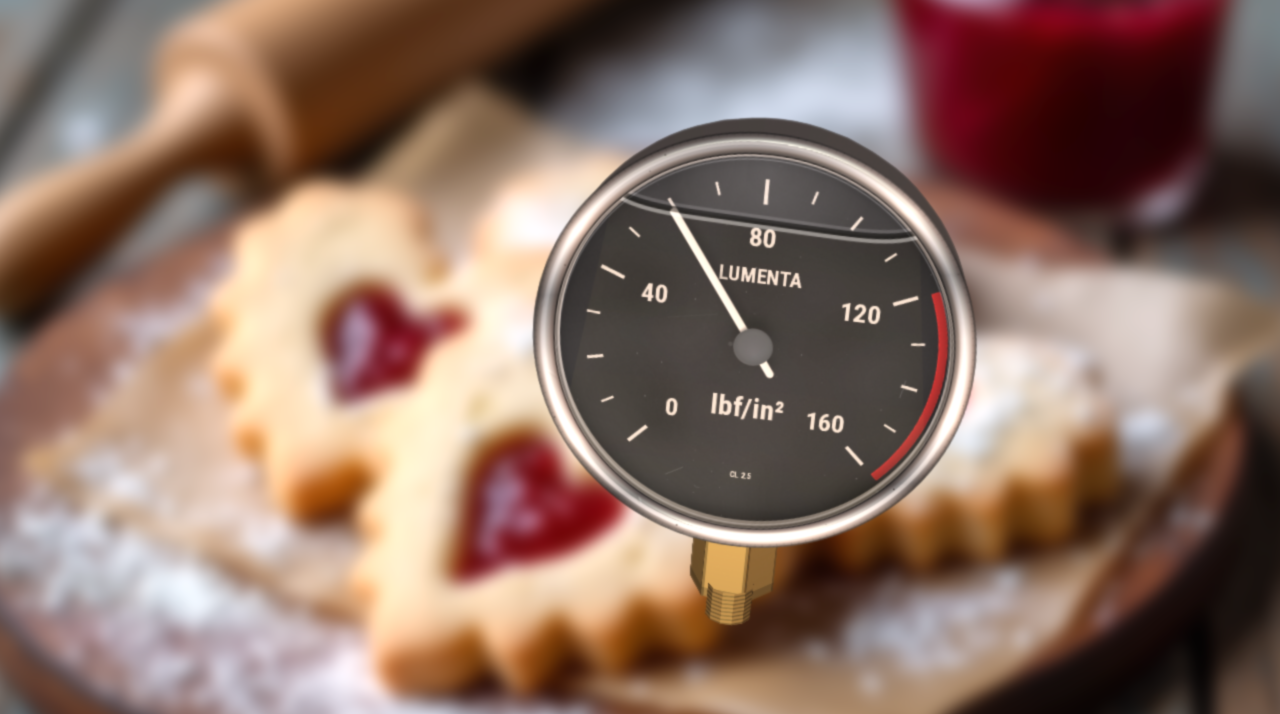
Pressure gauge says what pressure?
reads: 60 psi
